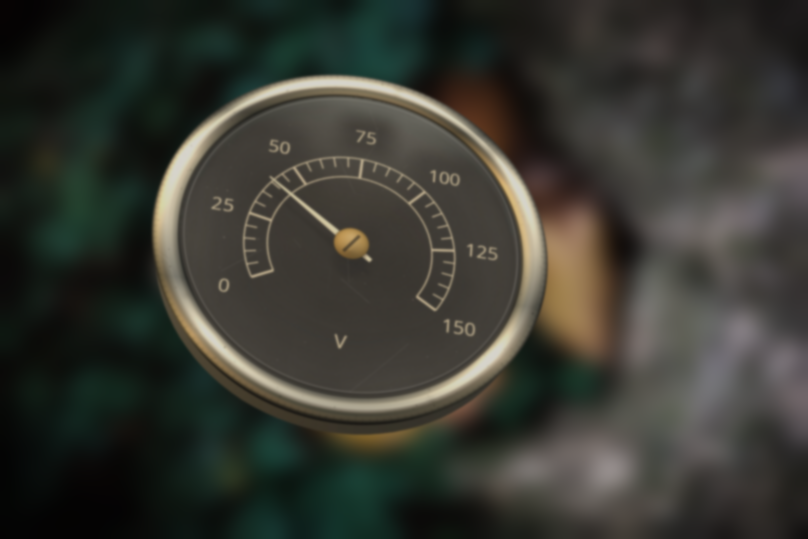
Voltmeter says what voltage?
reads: 40 V
